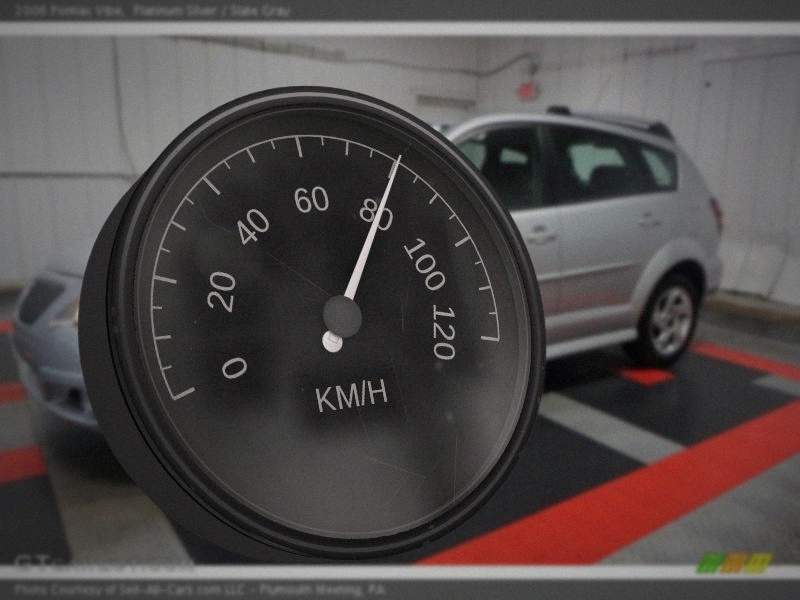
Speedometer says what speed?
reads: 80 km/h
